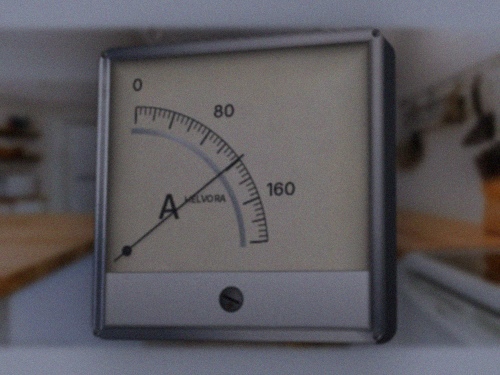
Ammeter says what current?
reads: 120 A
